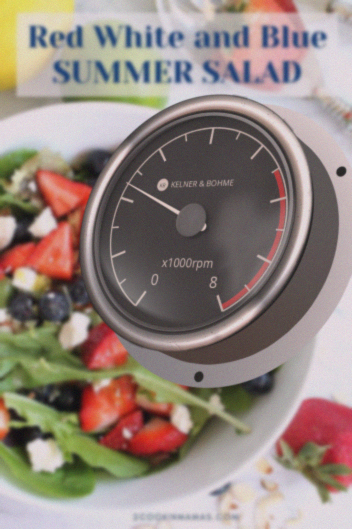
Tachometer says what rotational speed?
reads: 2250 rpm
